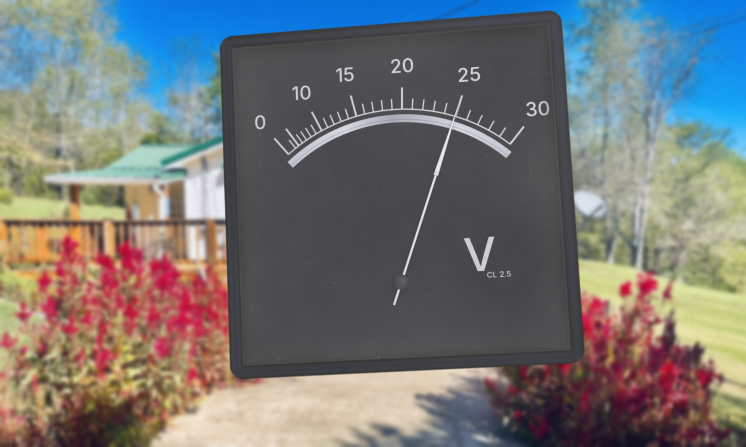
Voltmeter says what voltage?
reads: 25 V
